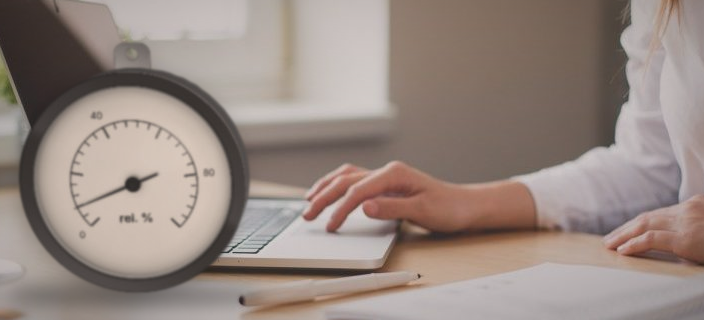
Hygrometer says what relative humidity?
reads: 8 %
